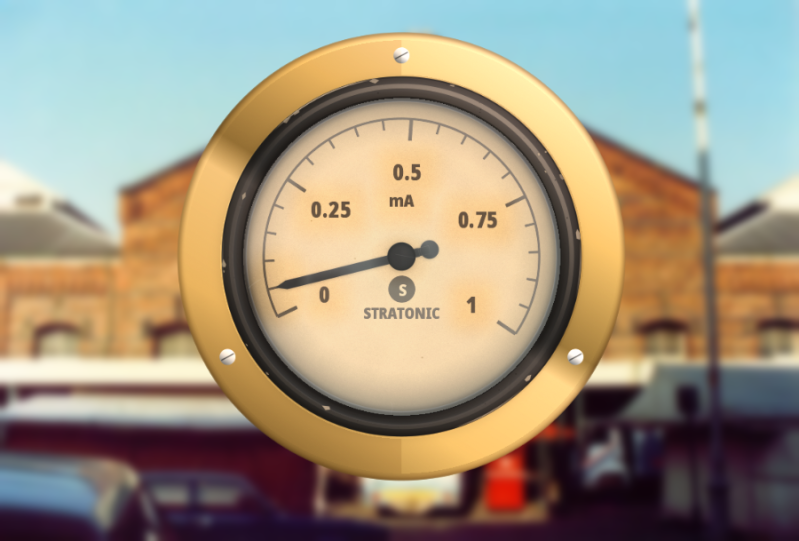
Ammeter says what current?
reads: 0.05 mA
